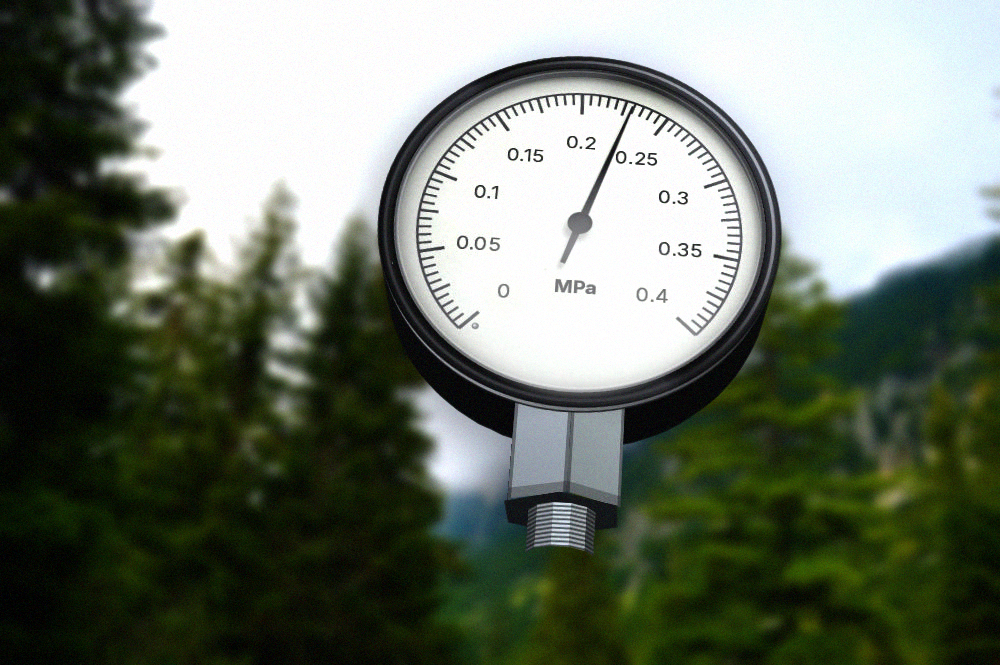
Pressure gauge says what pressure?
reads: 0.23 MPa
